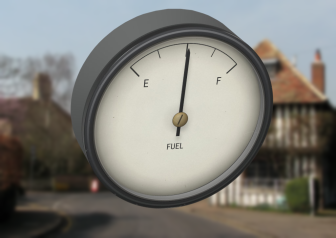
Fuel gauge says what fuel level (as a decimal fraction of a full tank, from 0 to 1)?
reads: 0.5
